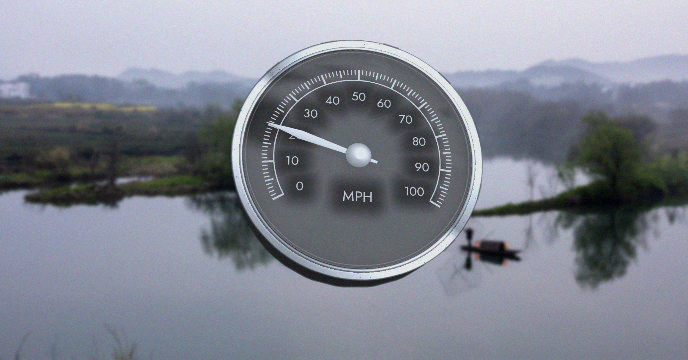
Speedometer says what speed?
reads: 20 mph
